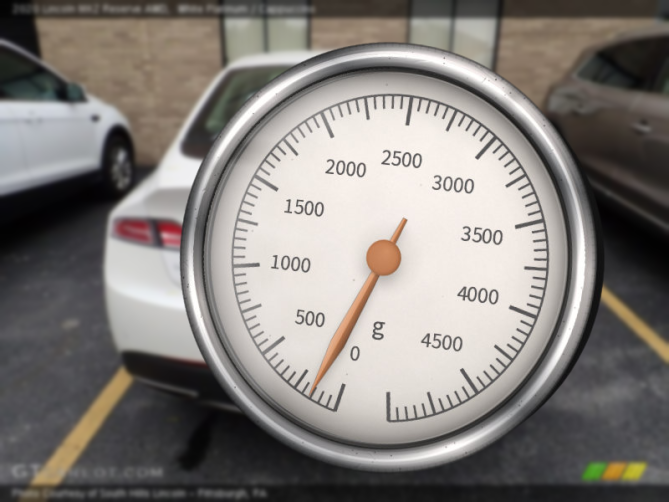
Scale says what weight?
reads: 150 g
